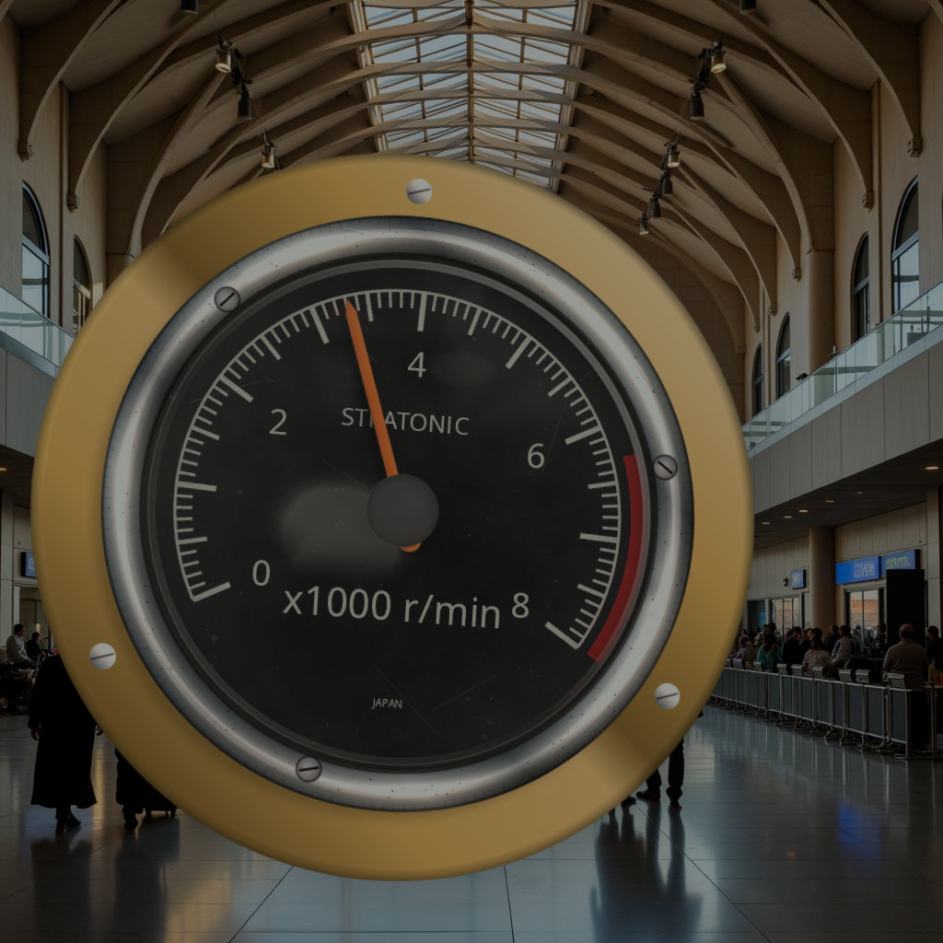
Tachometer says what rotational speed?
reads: 3300 rpm
